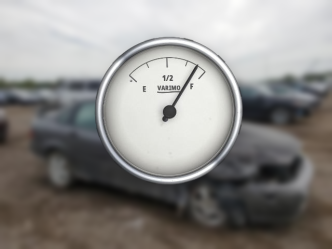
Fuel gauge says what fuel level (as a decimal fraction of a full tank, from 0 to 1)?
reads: 0.875
